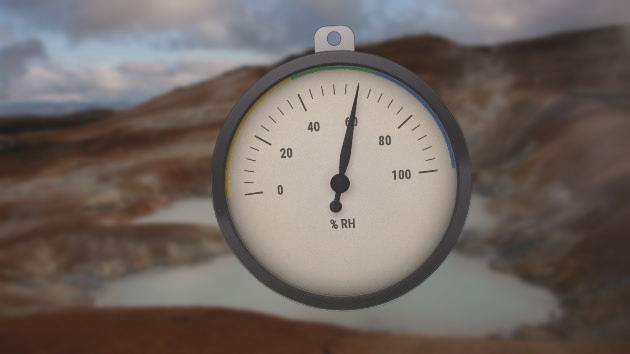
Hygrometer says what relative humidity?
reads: 60 %
